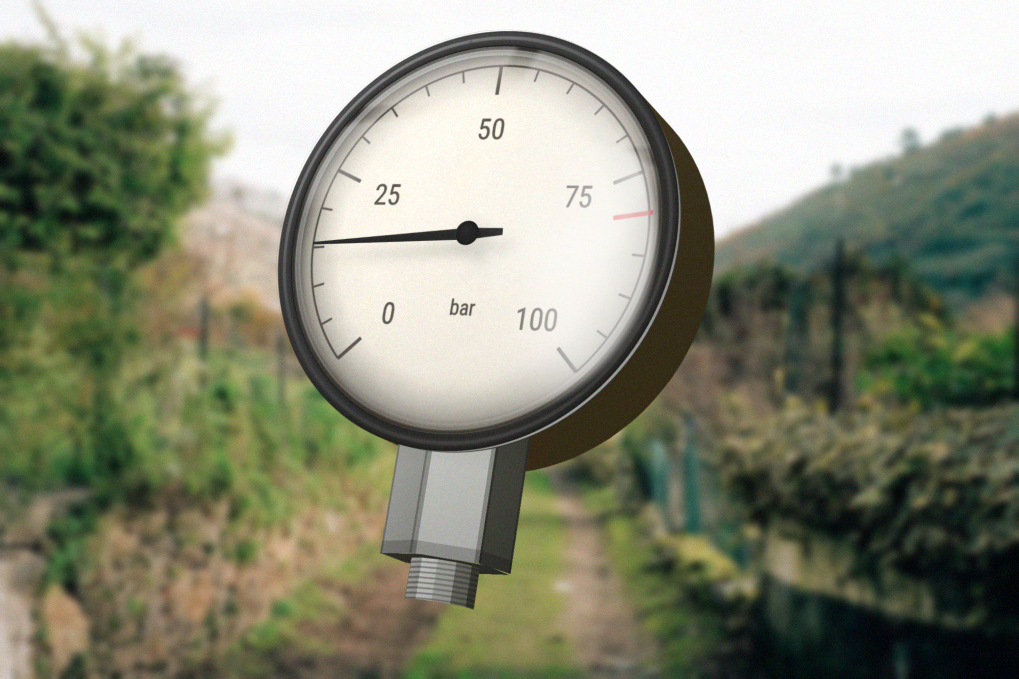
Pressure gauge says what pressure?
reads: 15 bar
